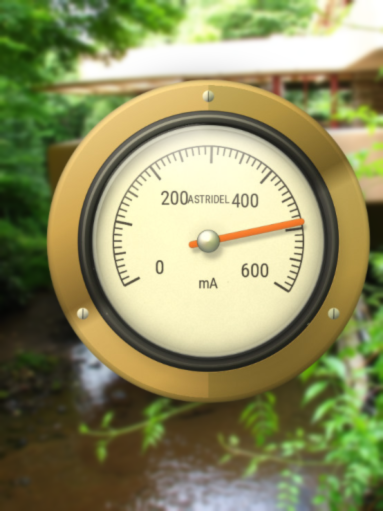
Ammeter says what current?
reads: 490 mA
